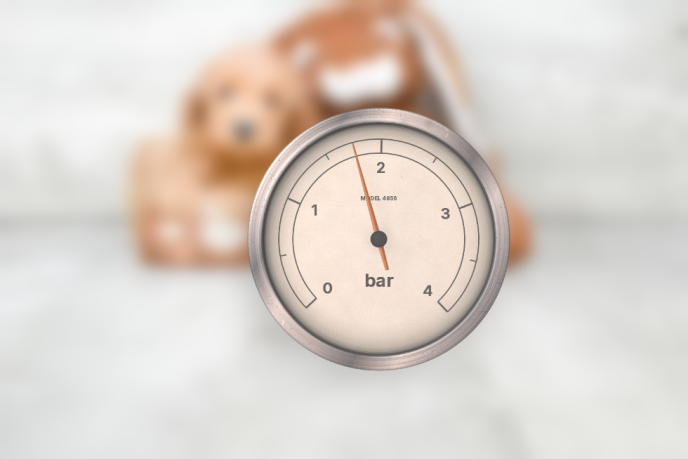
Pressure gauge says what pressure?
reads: 1.75 bar
